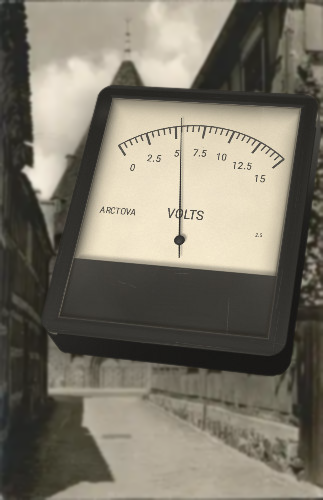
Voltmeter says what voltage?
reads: 5.5 V
